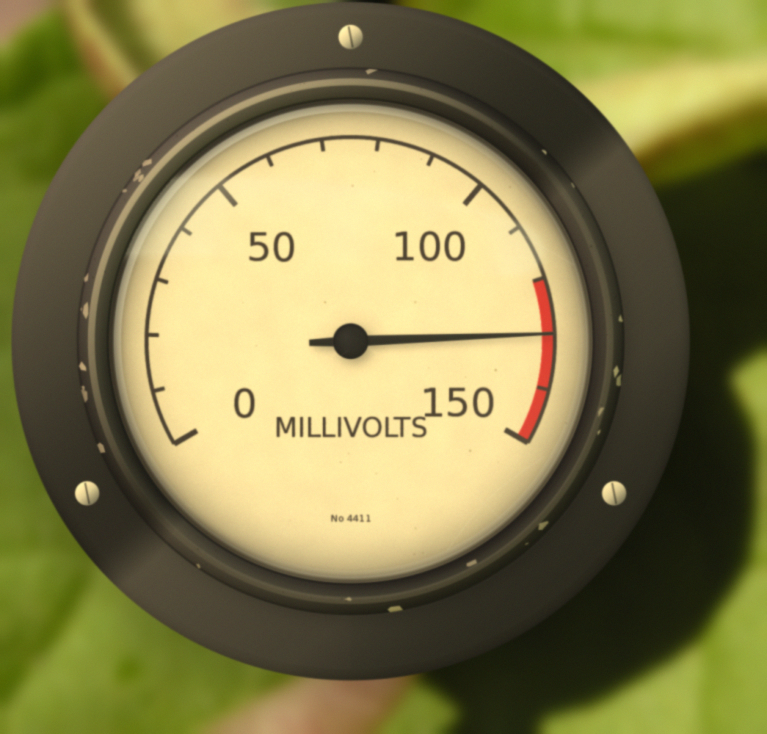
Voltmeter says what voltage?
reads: 130 mV
